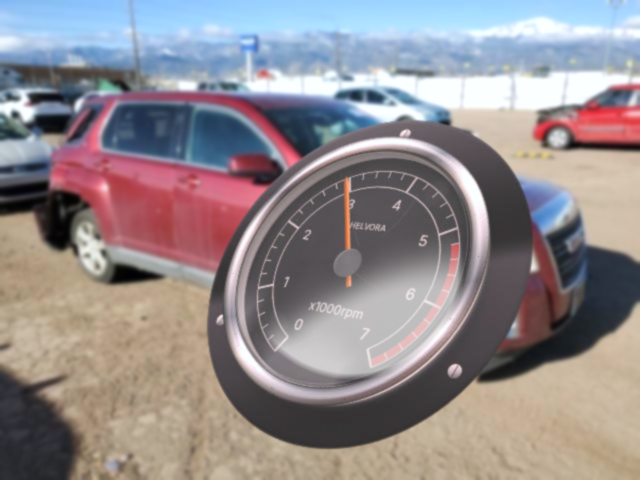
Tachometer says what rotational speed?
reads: 3000 rpm
